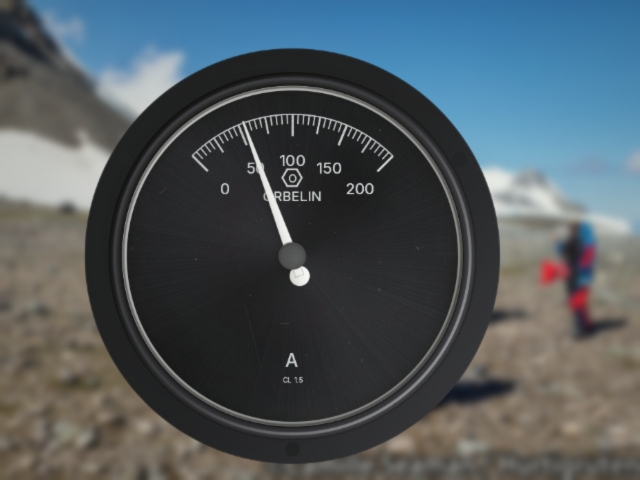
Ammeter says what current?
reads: 55 A
